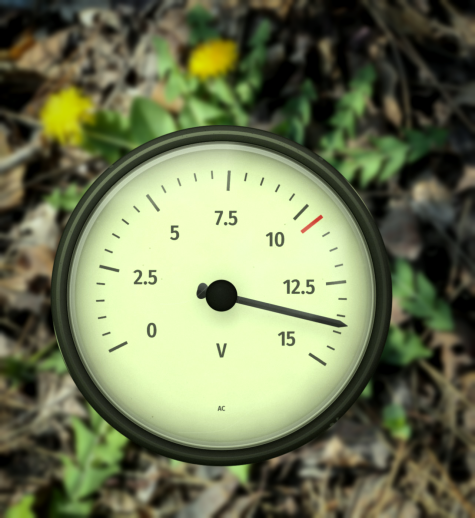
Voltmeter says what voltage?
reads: 13.75 V
